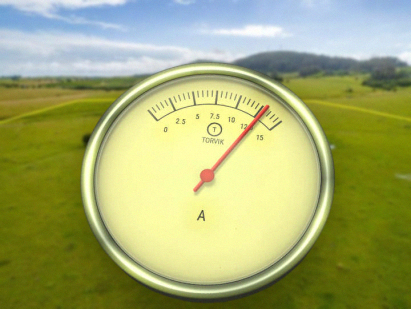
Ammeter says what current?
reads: 13 A
